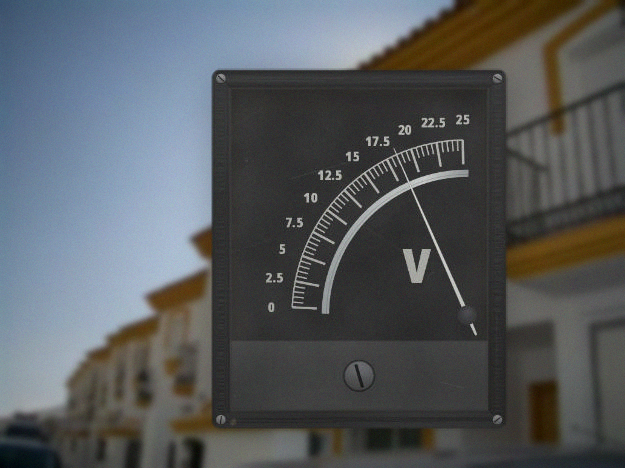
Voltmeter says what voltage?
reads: 18.5 V
